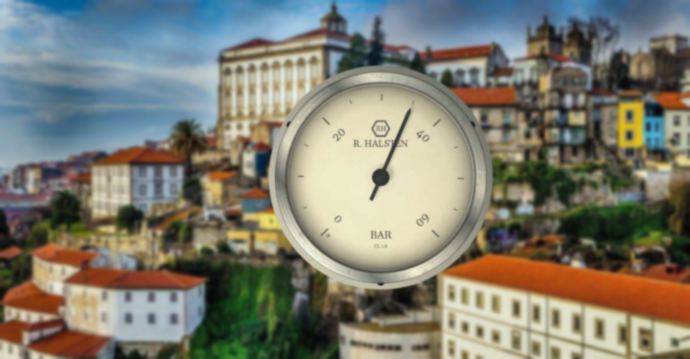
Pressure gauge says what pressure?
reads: 35 bar
